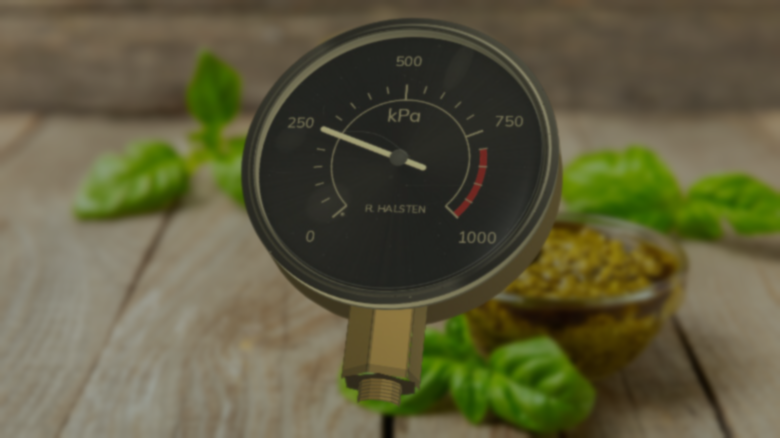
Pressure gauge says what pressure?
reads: 250 kPa
